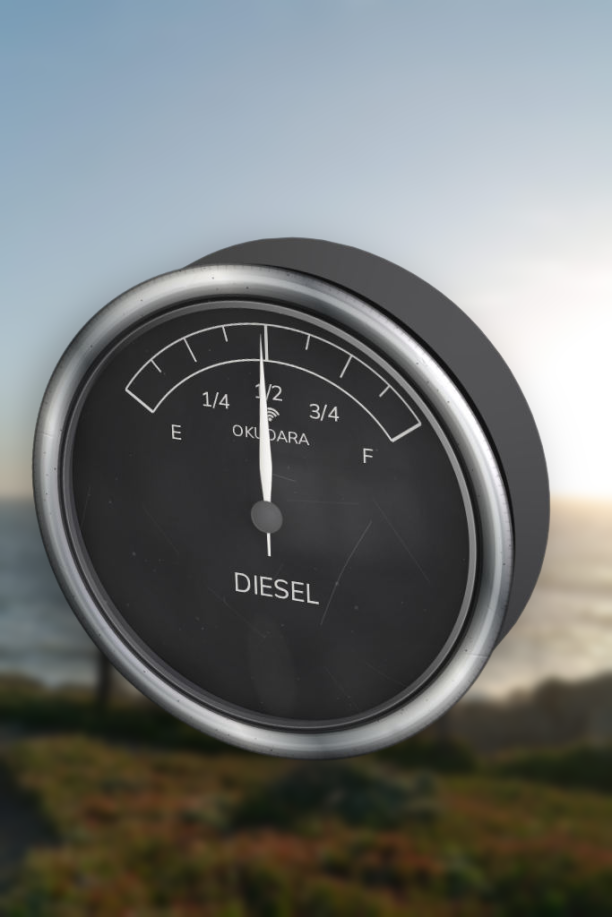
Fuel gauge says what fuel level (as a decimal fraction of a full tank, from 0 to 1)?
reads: 0.5
